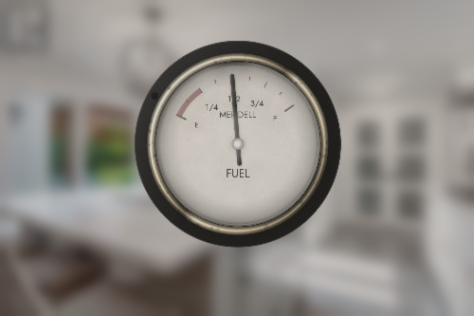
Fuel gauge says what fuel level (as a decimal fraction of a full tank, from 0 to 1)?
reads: 0.5
